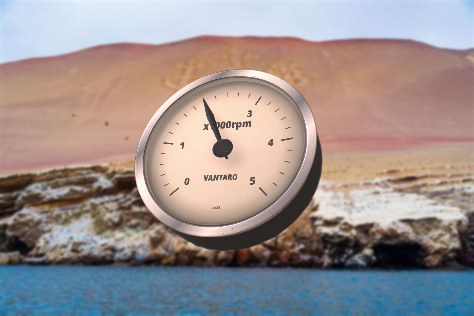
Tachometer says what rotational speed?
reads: 2000 rpm
